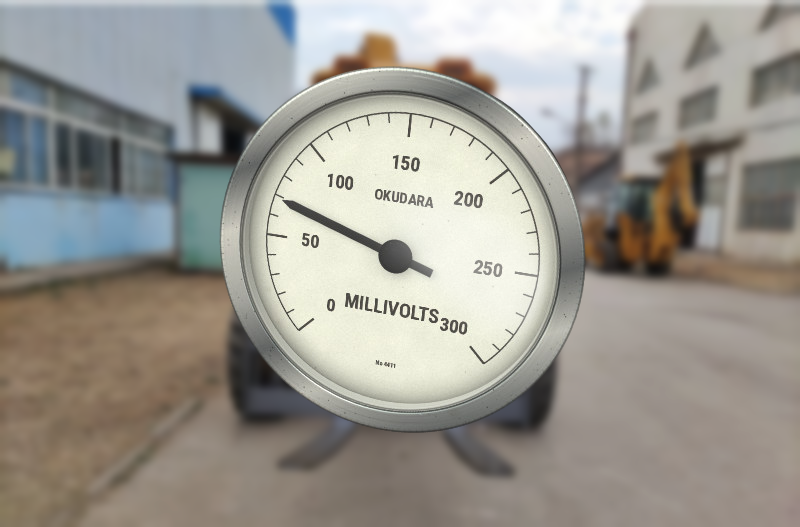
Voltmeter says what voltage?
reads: 70 mV
